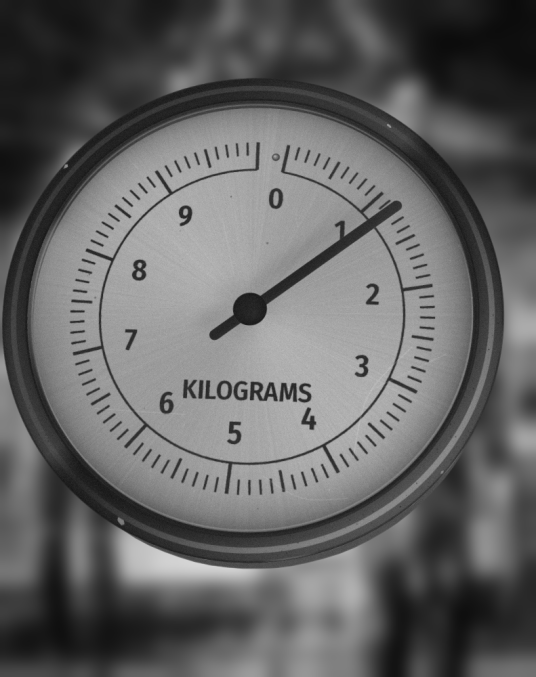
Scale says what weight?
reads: 1.2 kg
